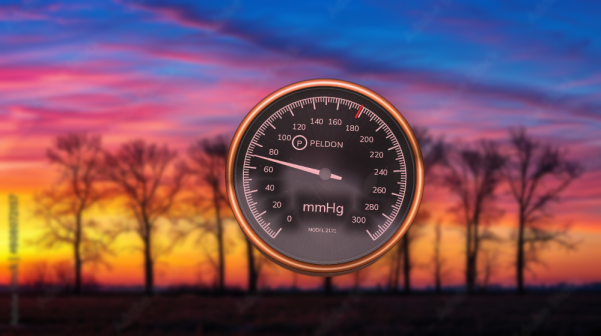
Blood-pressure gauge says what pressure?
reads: 70 mmHg
